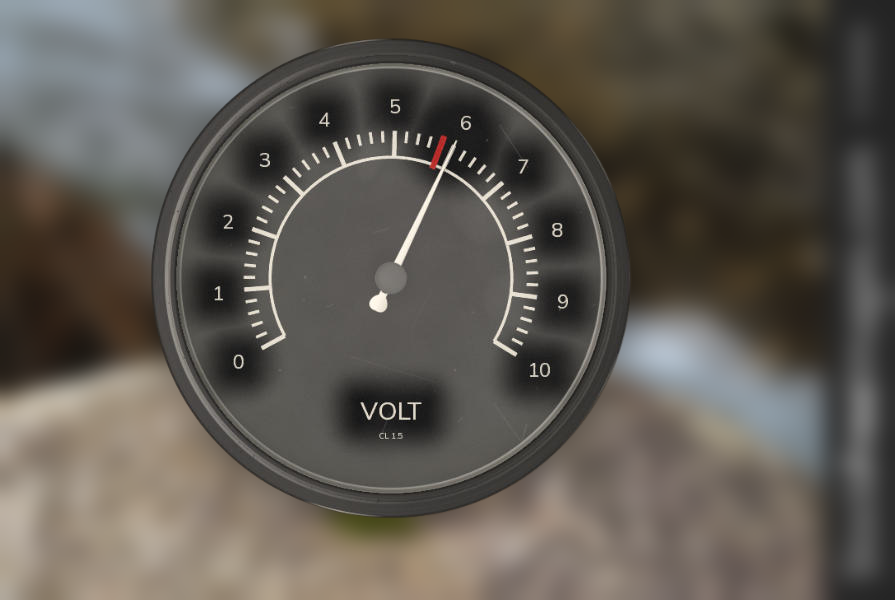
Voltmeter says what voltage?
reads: 6 V
